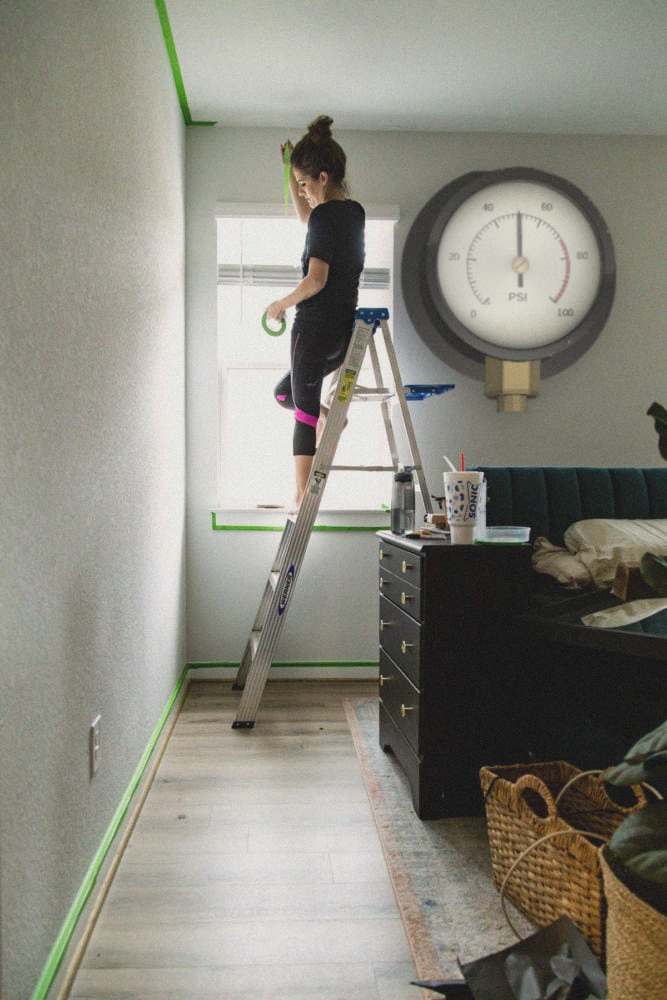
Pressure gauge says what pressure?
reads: 50 psi
